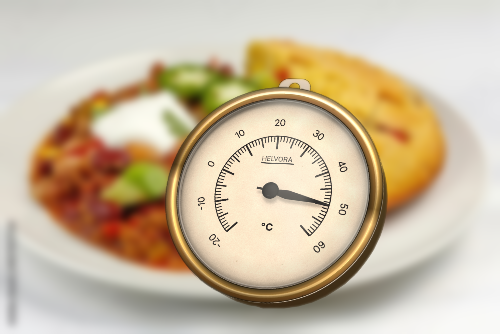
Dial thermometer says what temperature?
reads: 50 °C
